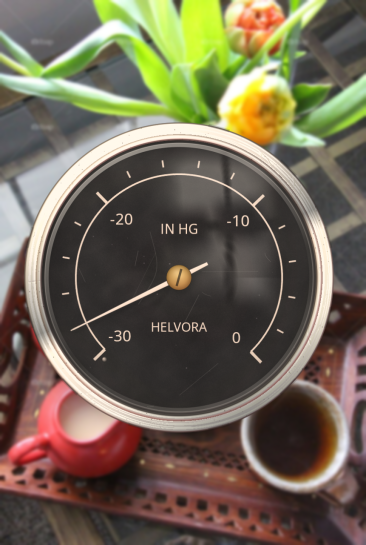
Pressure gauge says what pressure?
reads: -28 inHg
